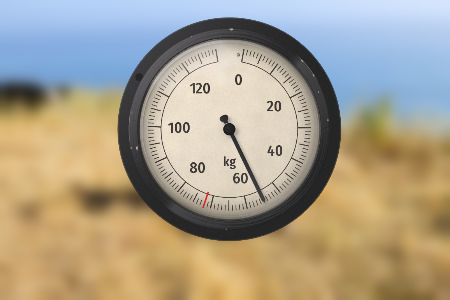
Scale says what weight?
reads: 55 kg
